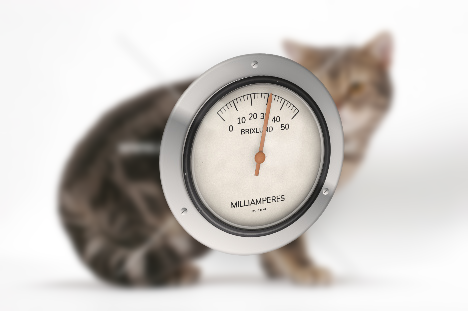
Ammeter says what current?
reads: 30 mA
